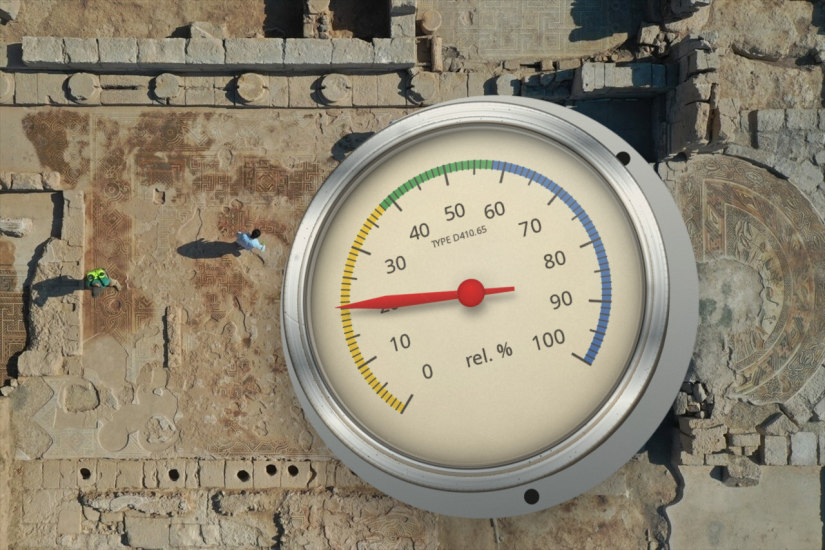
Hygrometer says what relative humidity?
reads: 20 %
